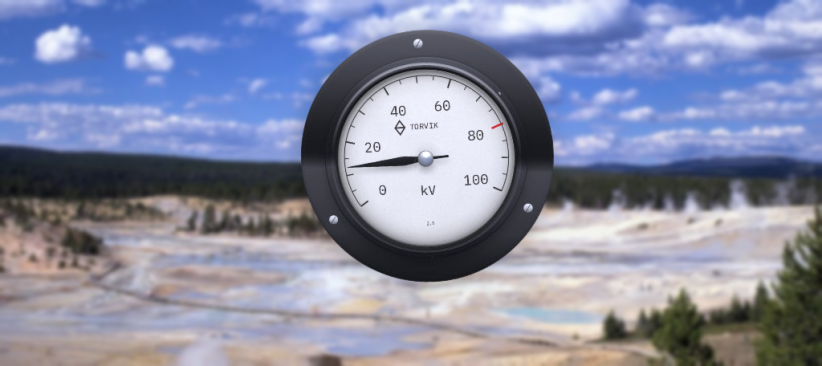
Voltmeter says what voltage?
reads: 12.5 kV
